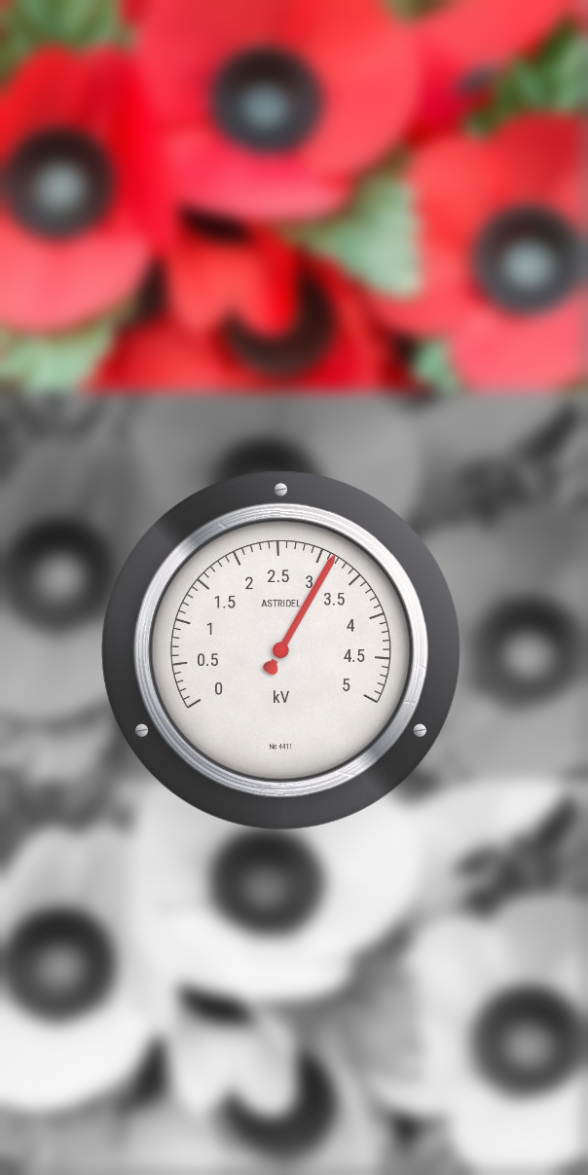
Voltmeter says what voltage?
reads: 3.15 kV
